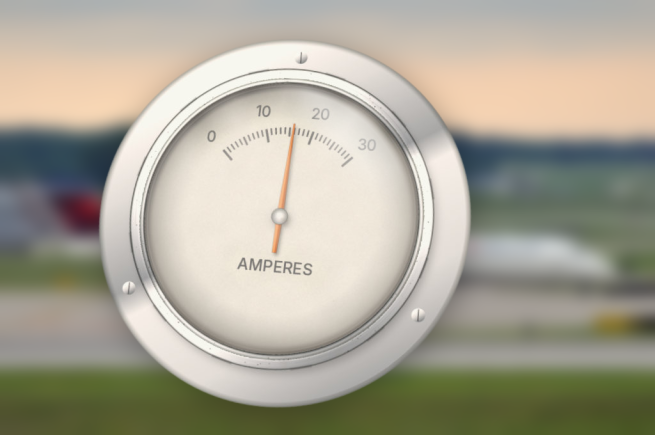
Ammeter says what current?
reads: 16 A
